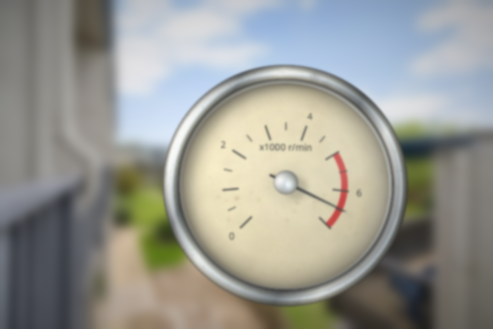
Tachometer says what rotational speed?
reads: 6500 rpm
